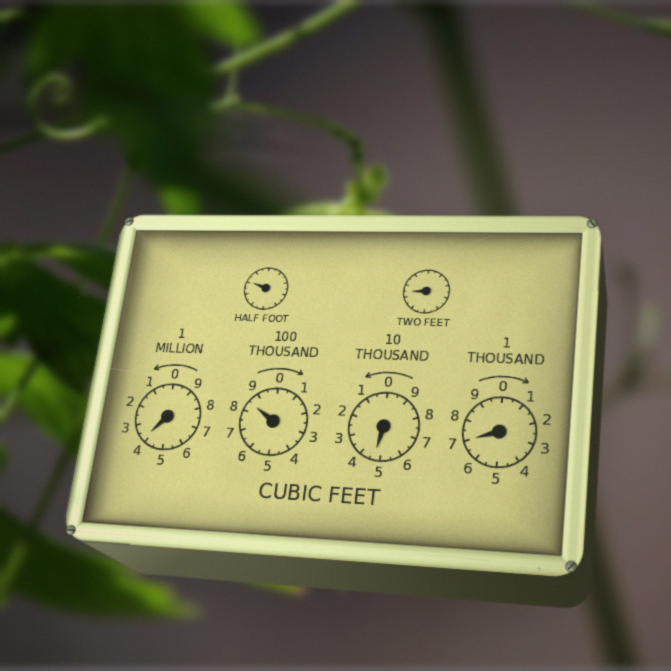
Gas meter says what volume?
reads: 384700 ft³
